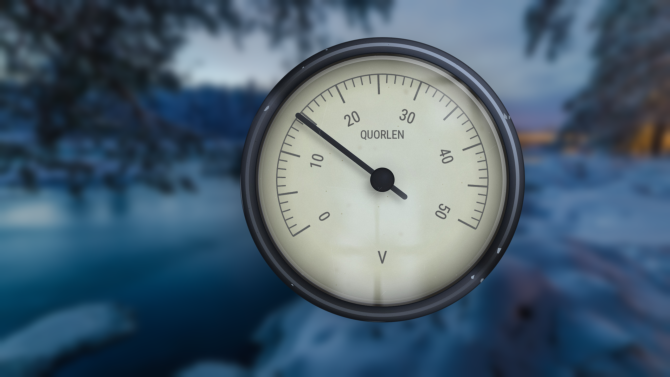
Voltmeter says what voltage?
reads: 14.5 V
